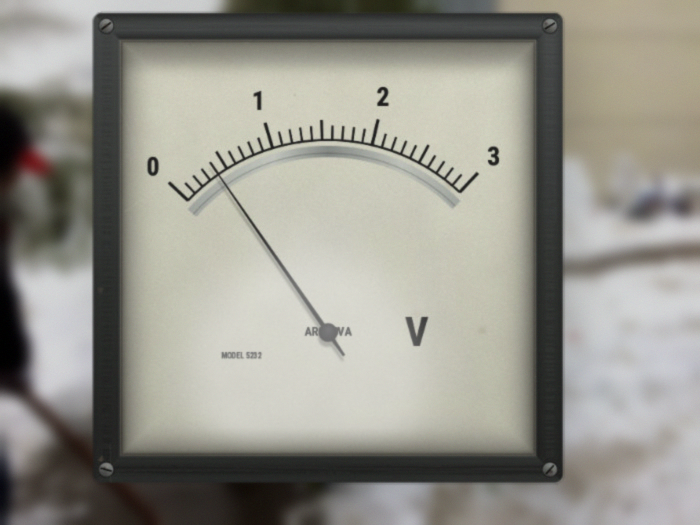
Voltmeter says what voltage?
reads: 0.4 V
